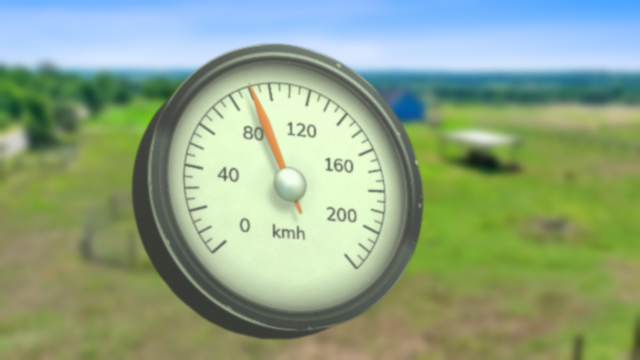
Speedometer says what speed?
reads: 90 km/h
